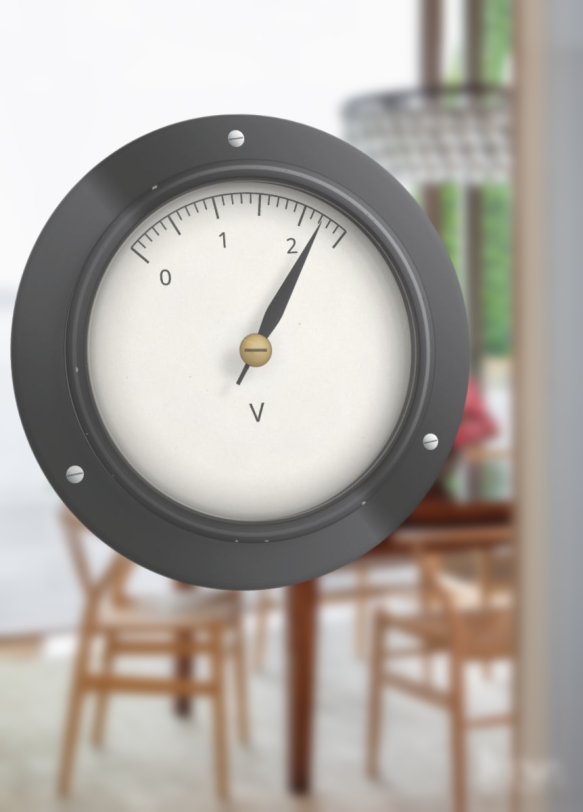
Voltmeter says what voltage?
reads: 2.2 V
